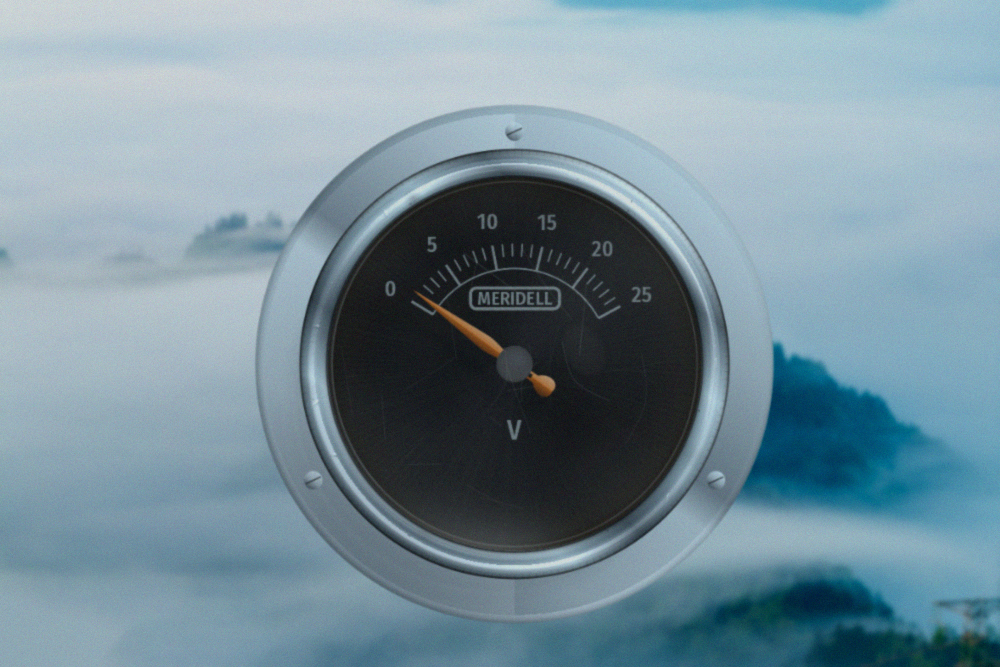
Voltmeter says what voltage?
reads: 1 V
